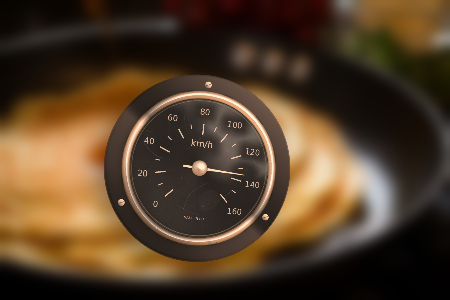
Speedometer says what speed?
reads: 135 km/h
